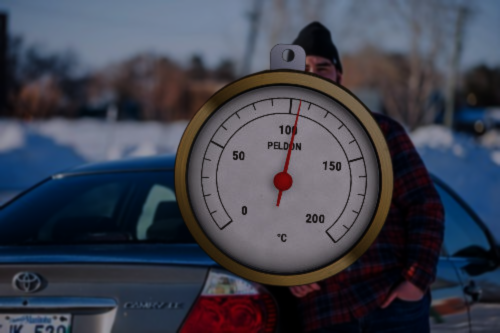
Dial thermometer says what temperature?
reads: 105 °C
